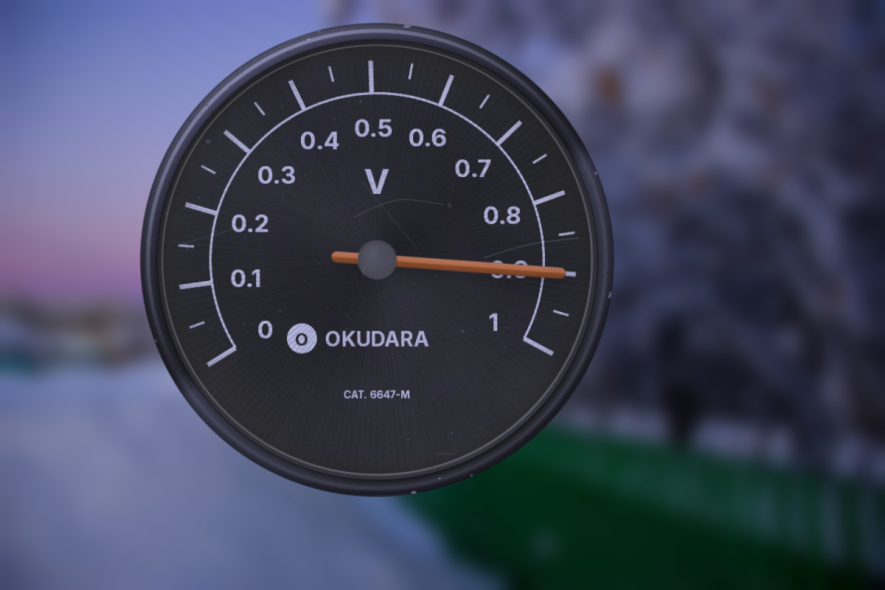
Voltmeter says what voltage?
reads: 0.9 V
